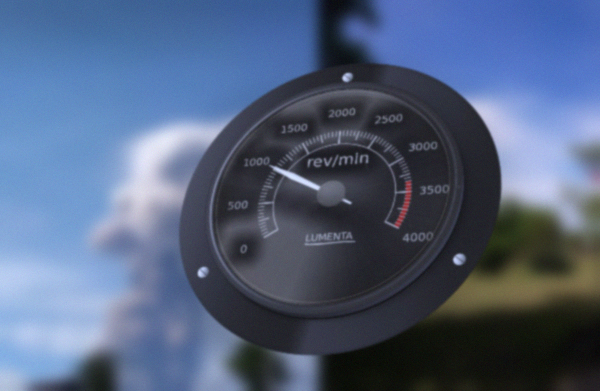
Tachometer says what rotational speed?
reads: 1000 rpm
